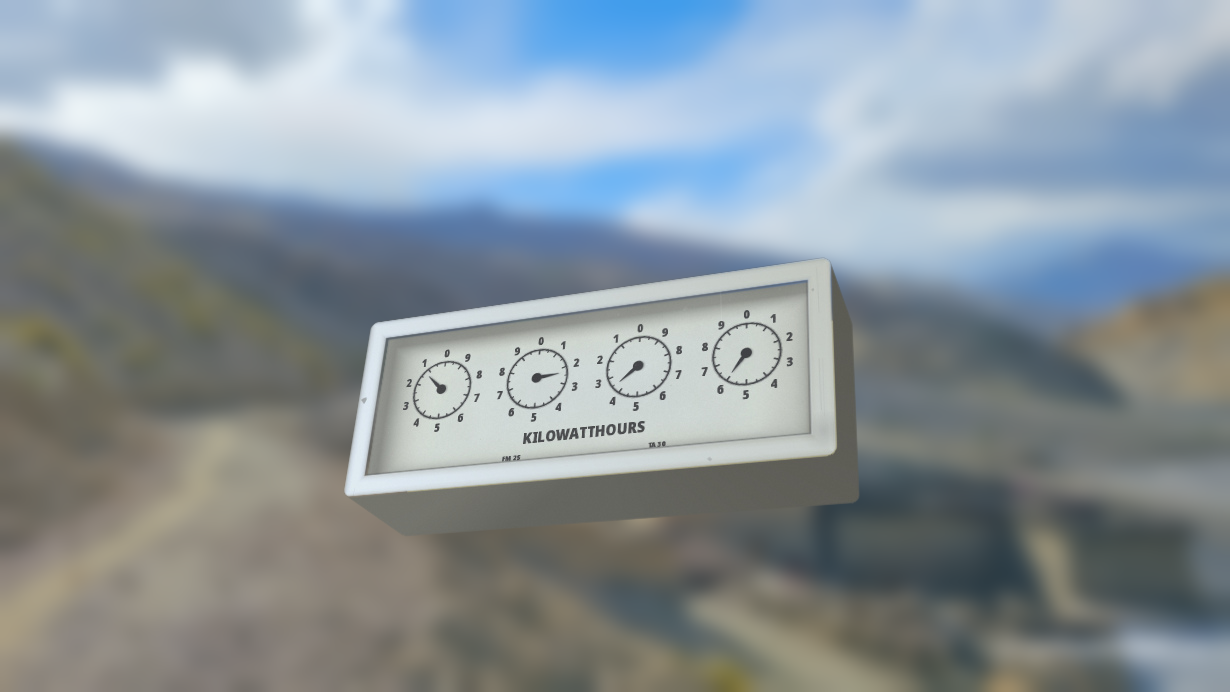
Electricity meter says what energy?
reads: 1236 kWh
